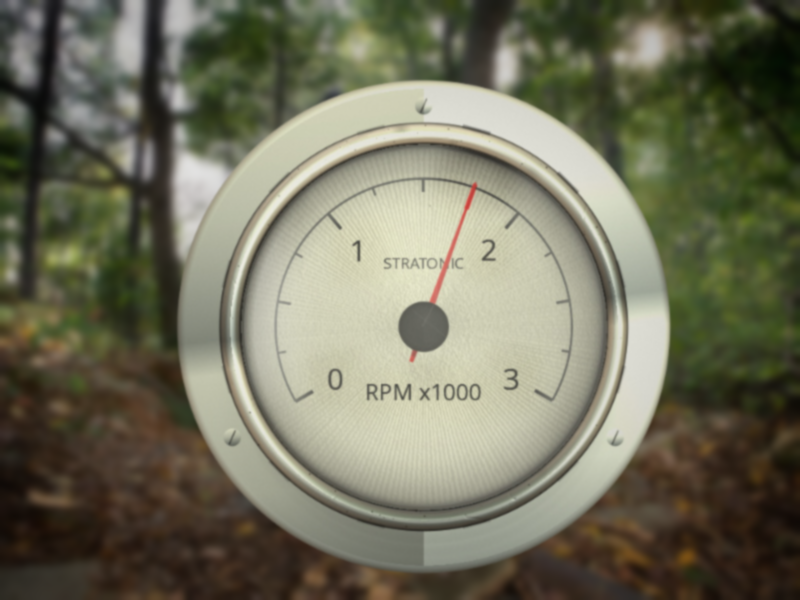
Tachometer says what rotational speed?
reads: 1750 rpm
